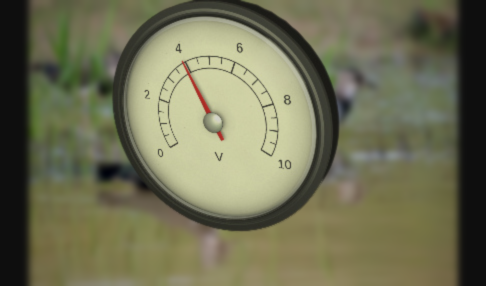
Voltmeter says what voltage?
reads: 4 V
